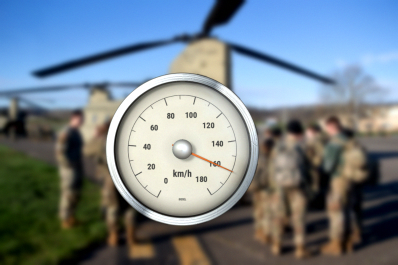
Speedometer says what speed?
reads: 160 km/h
